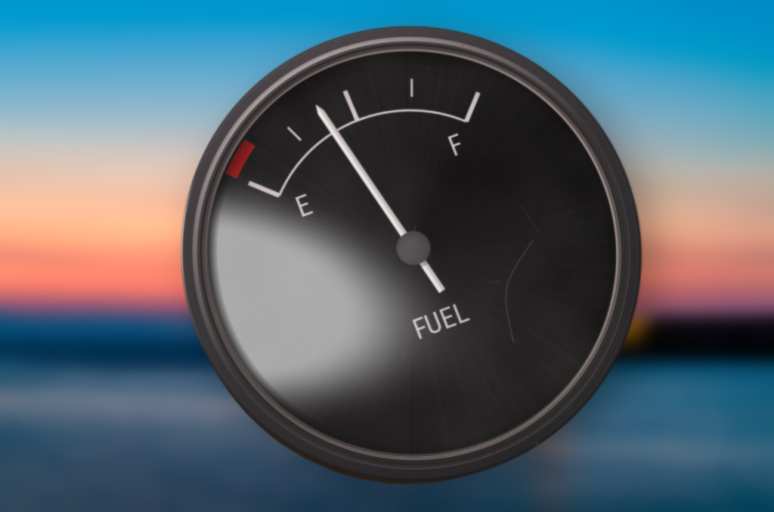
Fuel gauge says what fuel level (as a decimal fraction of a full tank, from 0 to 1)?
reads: 0.375
